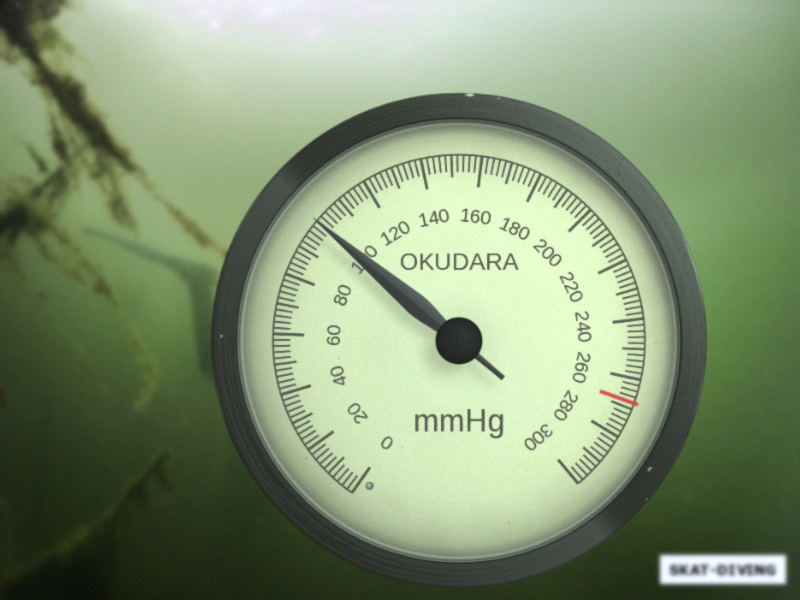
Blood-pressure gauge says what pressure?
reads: 100 mmHg
